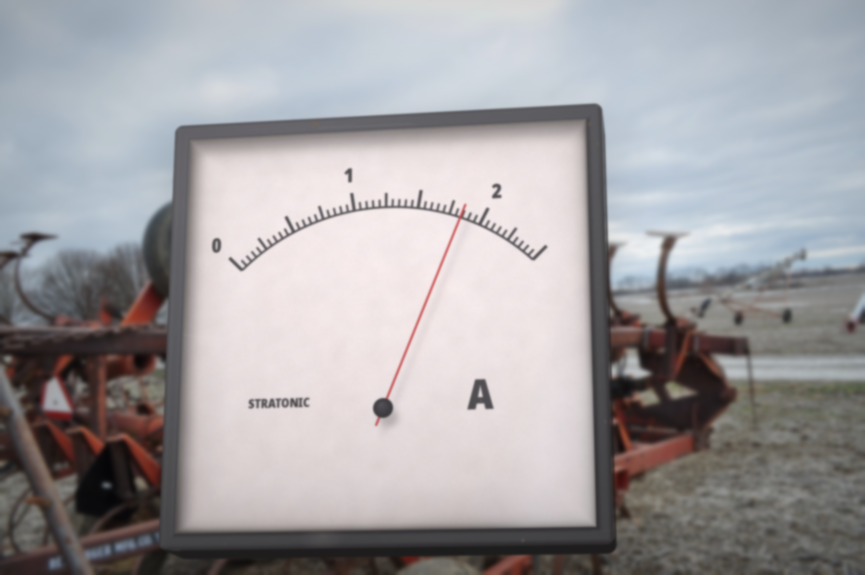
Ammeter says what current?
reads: 1.85 A
